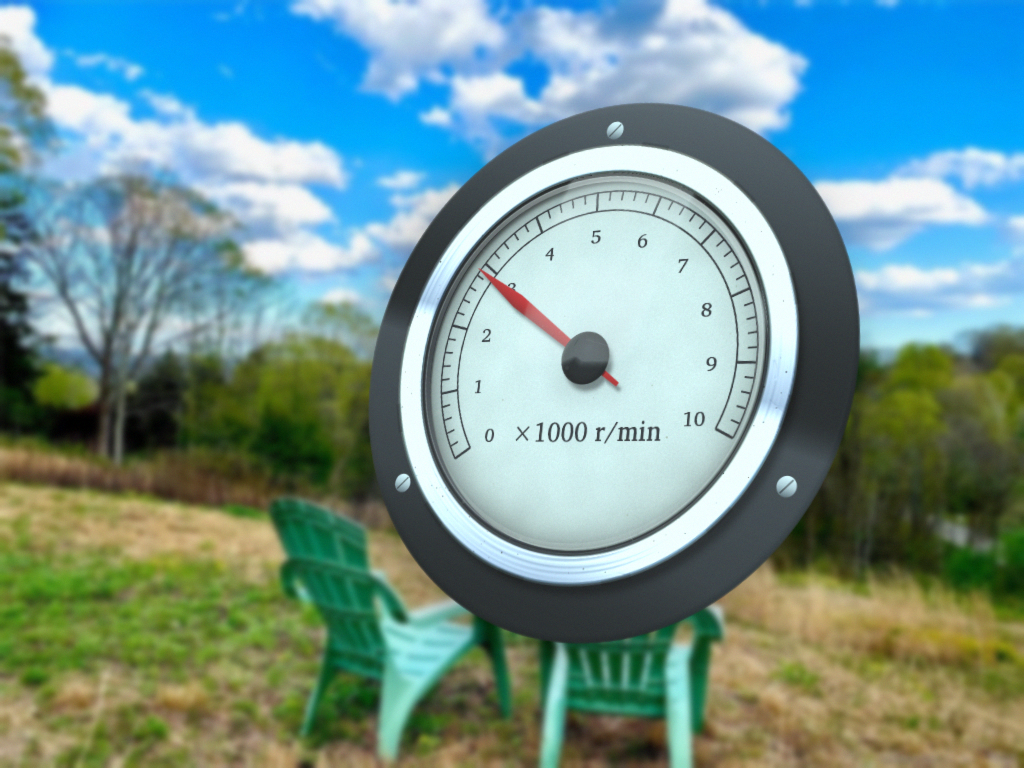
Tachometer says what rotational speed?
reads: 2900 rpm
